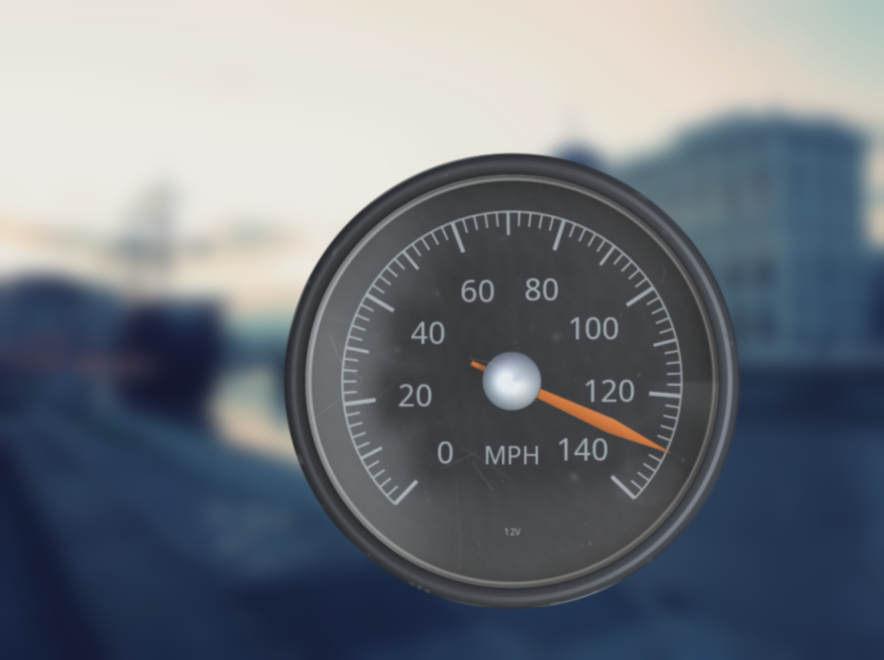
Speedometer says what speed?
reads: 130 mph
